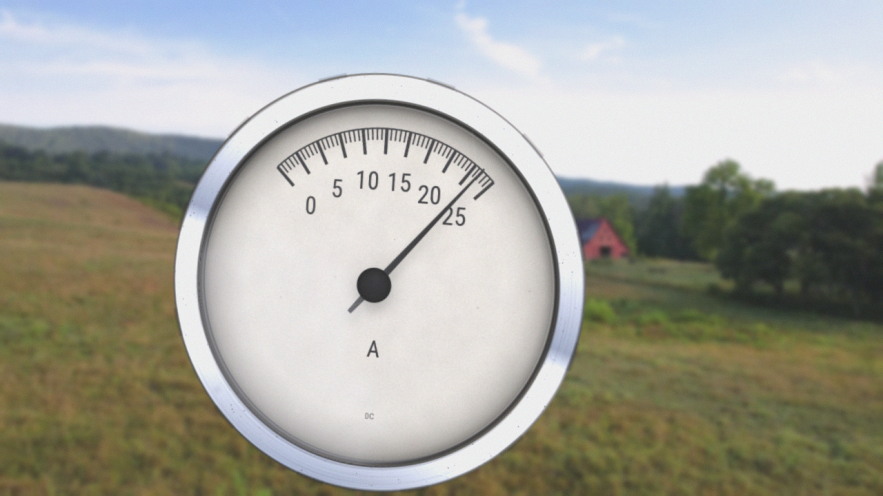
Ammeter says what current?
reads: 23.5 A
